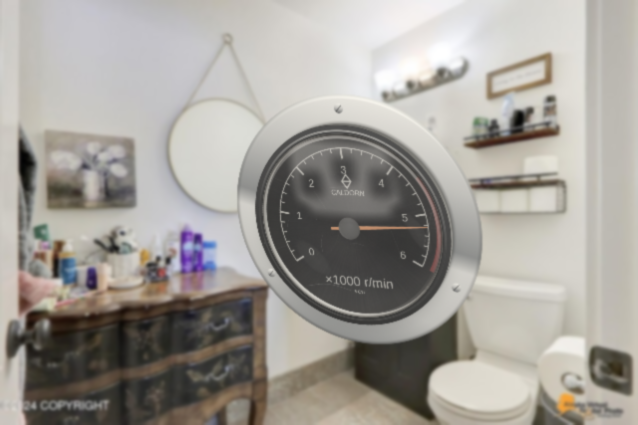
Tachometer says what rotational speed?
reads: 5200 rpm
